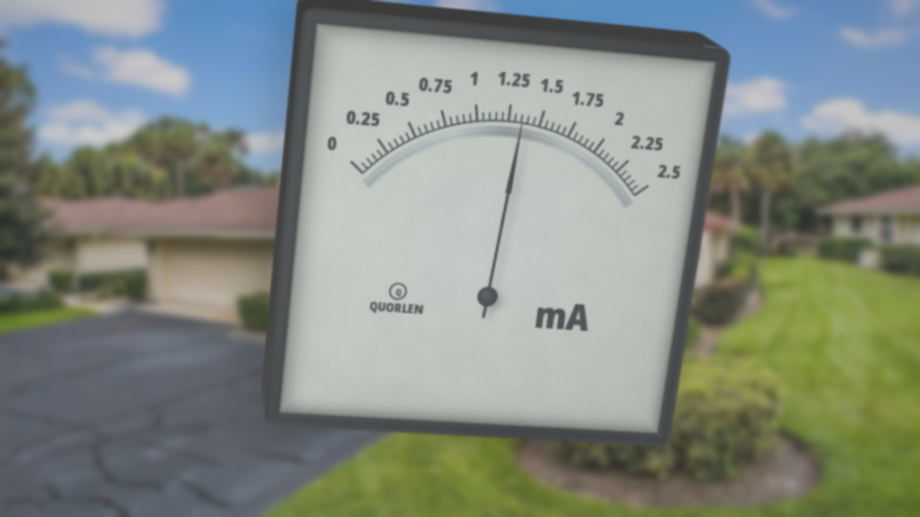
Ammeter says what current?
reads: 1.35 mA
